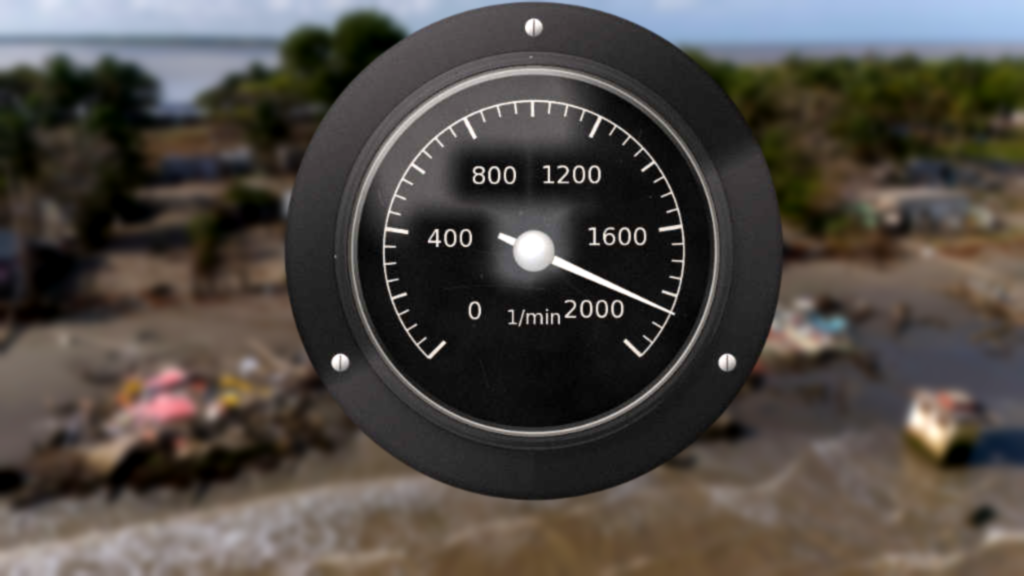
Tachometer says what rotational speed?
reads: 1850 rpm
